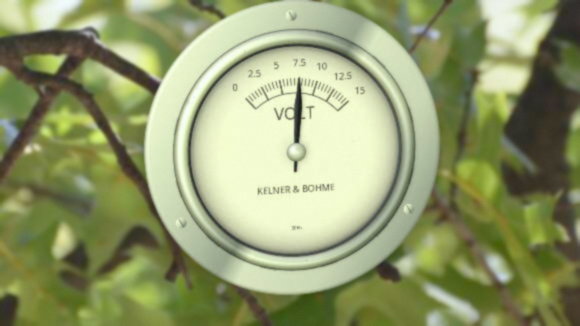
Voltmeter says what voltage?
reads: 7.5 V
